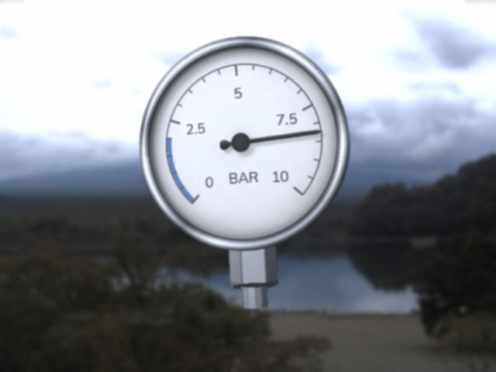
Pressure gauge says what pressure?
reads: 8.25 bar
